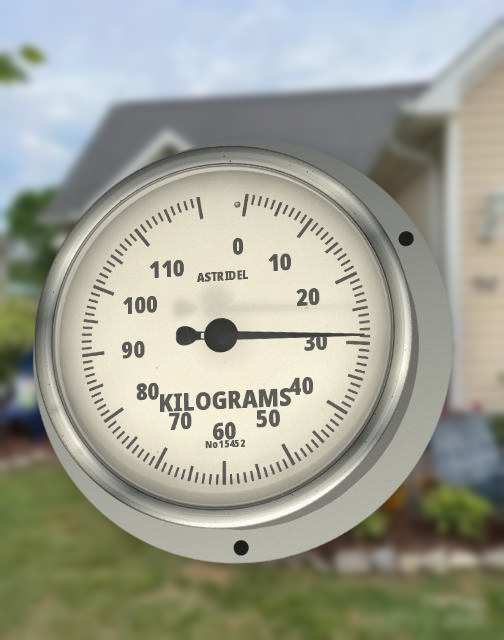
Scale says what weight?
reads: 29 kg
